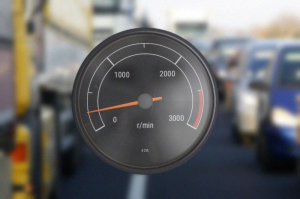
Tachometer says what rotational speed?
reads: 250 rpm
